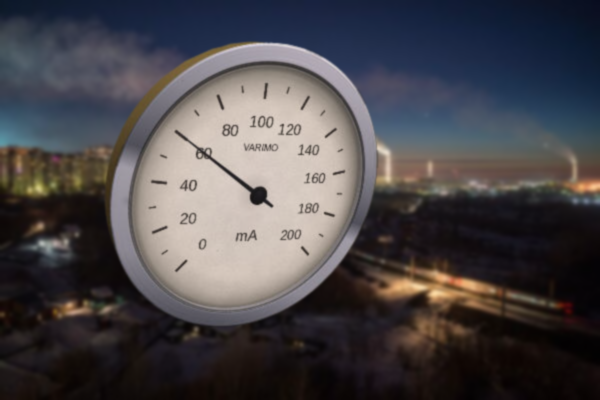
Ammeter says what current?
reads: 60 mA
